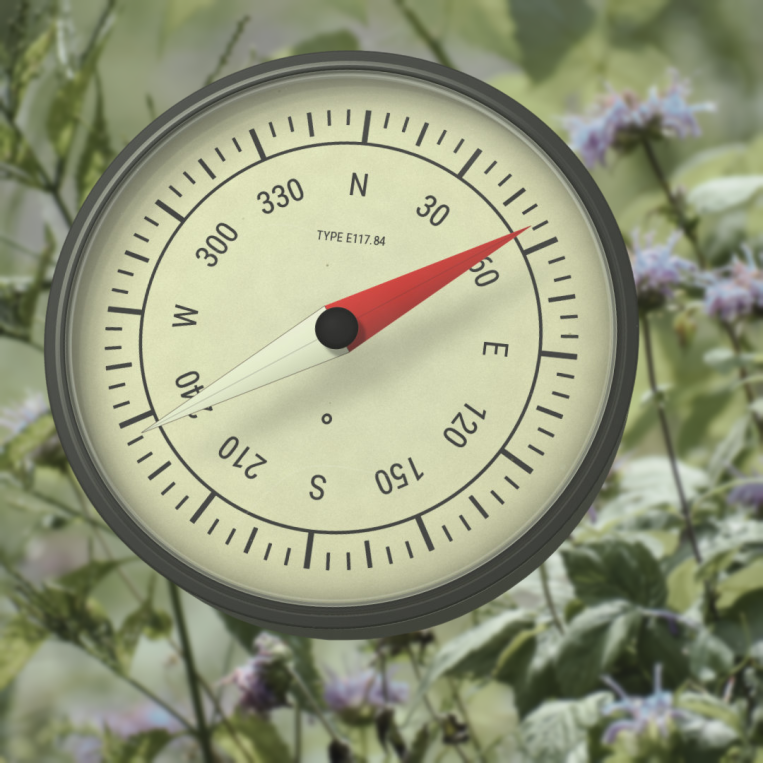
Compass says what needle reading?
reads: 55 °
